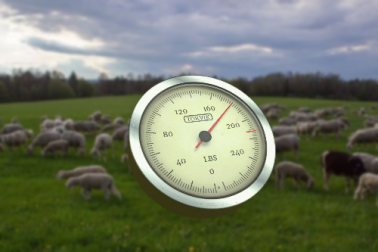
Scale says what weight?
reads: 180 lb
